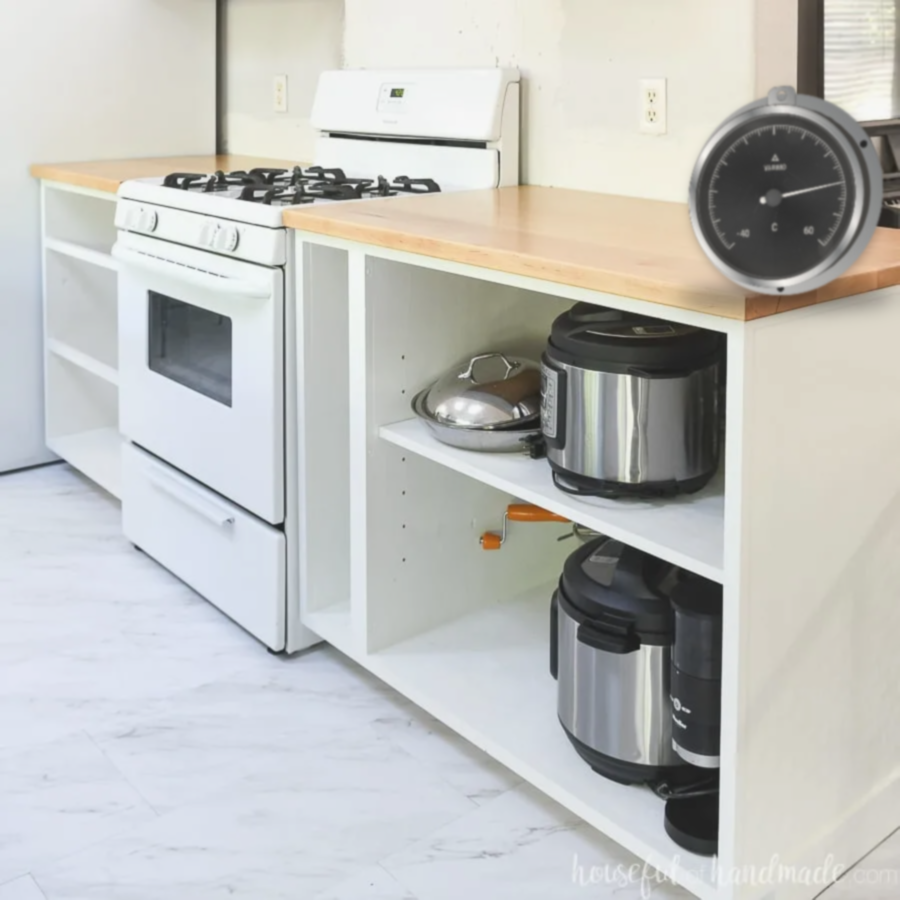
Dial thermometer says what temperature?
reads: 40 °C
